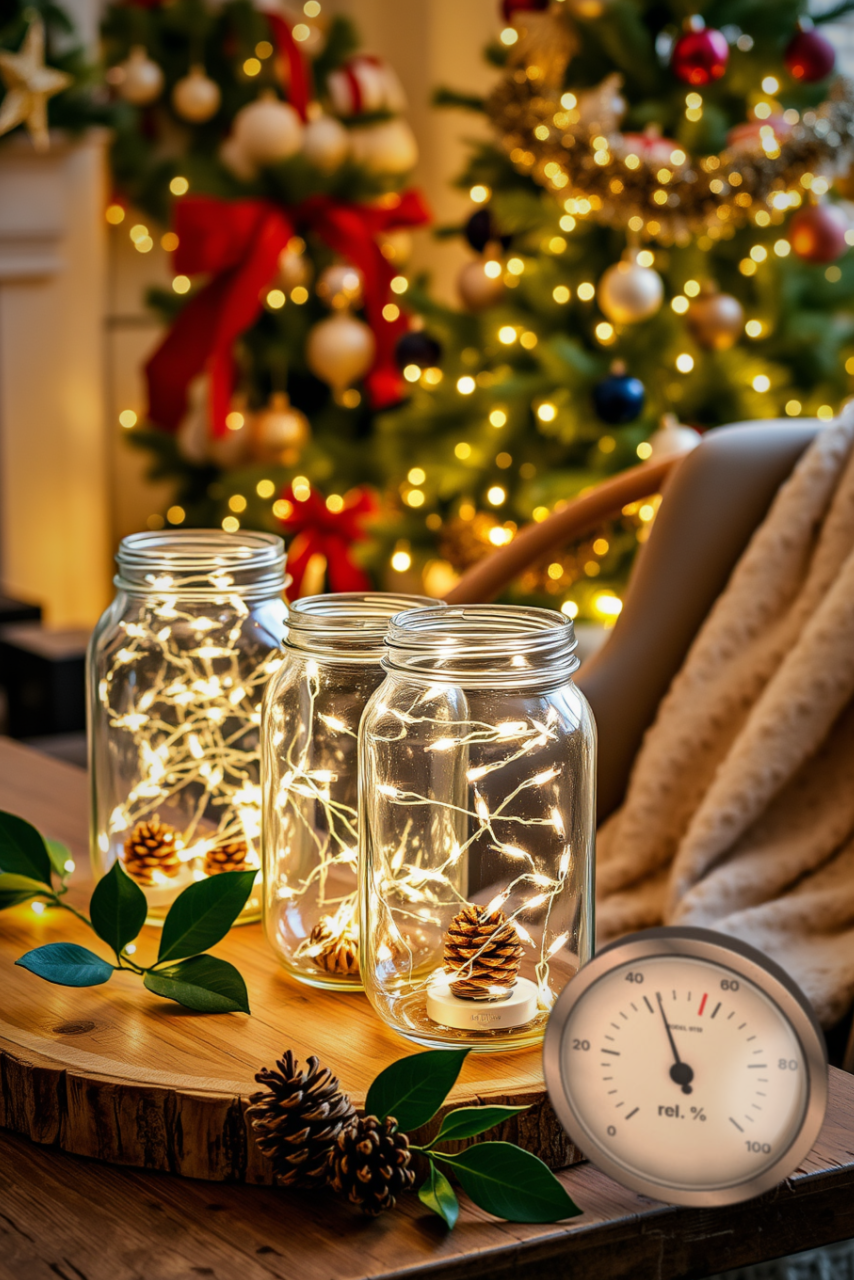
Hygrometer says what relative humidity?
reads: 44 %
